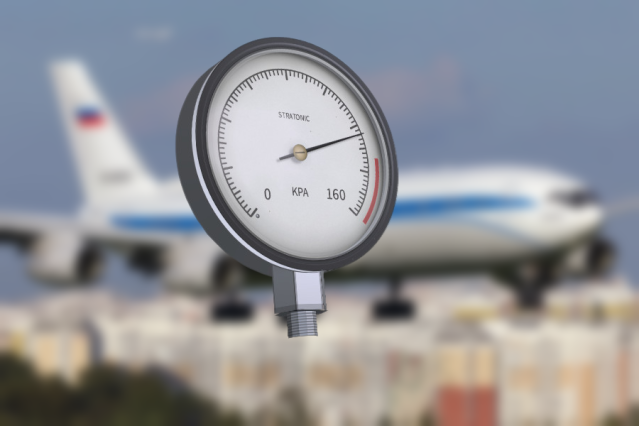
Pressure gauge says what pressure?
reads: 124 kPa
